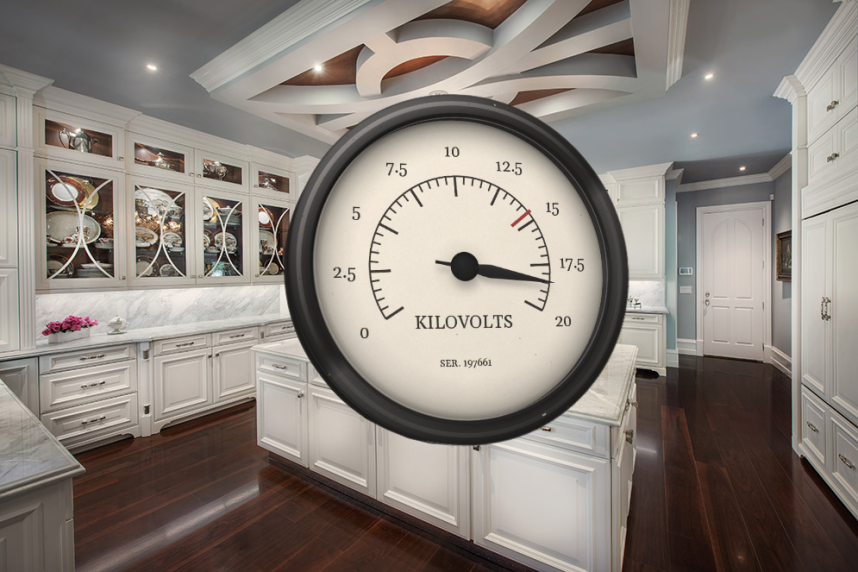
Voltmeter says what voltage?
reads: 18.5 kV
